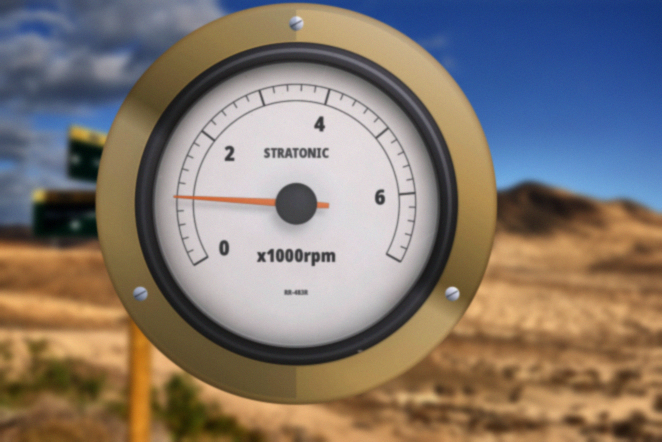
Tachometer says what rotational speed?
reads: 1000 rpm
